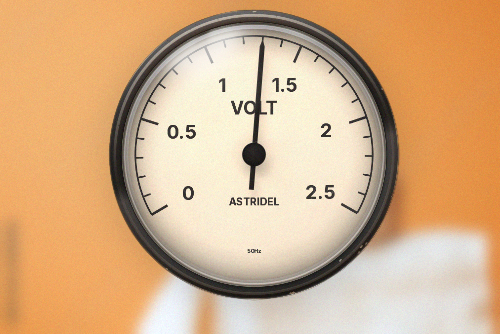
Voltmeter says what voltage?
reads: 1.3 V
